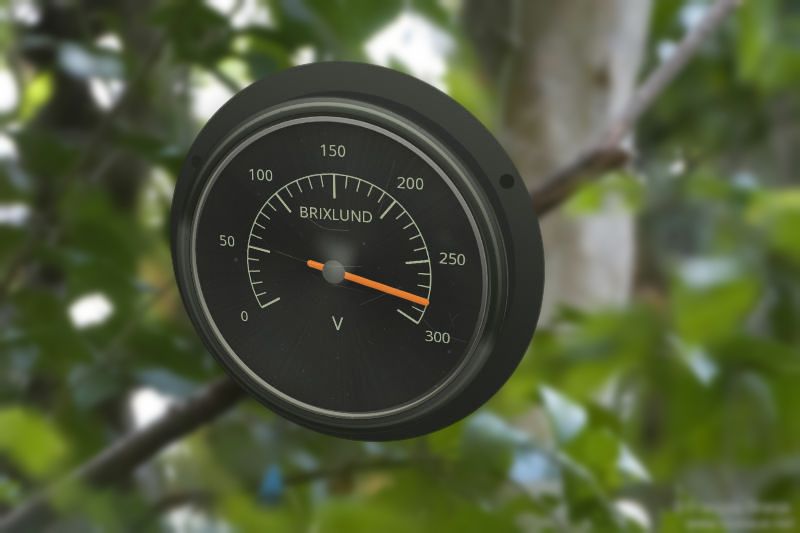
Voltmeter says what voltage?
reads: 280 V
